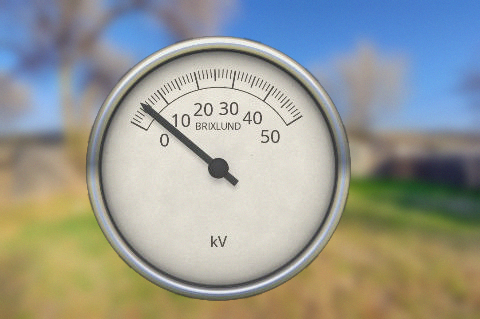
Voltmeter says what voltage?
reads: 5 kV
